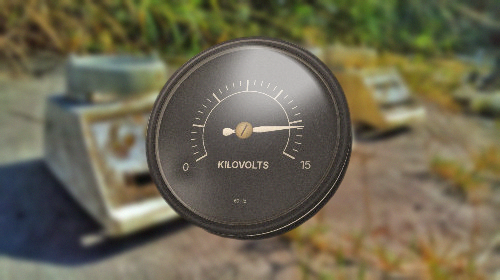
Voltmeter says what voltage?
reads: 13 kV
